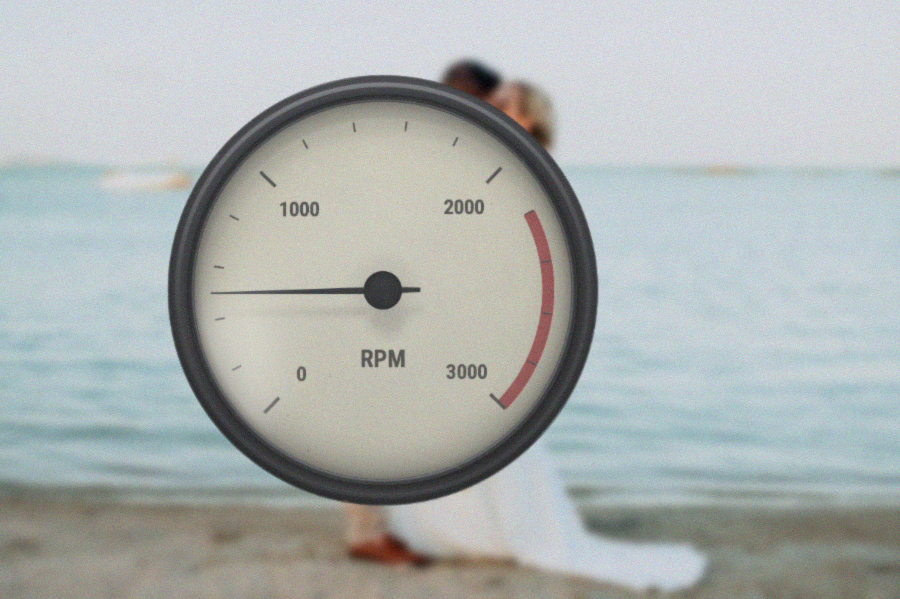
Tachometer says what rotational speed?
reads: 500 rpm
